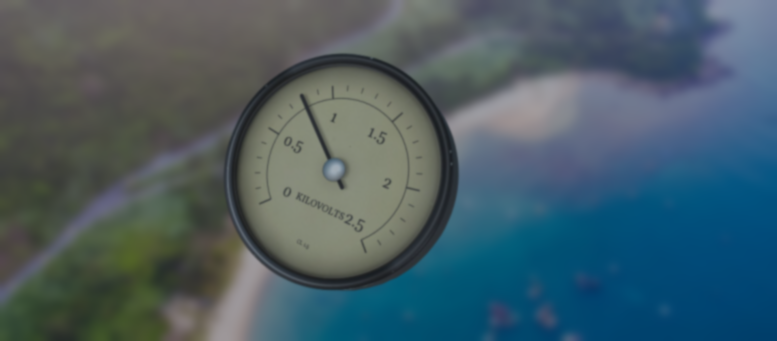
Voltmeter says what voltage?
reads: 0.8 kV
